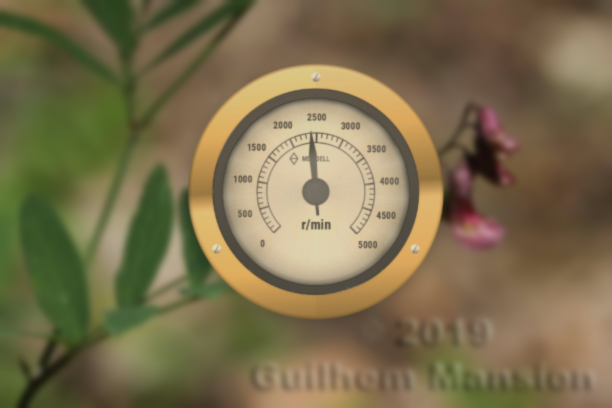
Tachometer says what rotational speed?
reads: 2400 rpm
